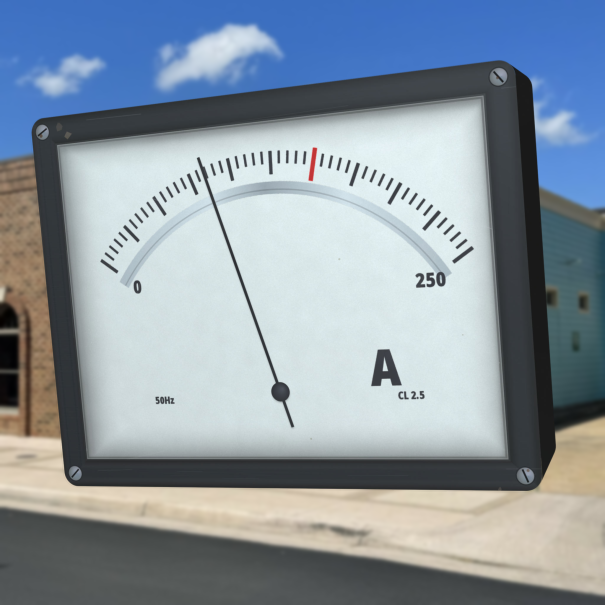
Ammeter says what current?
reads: 85 A
